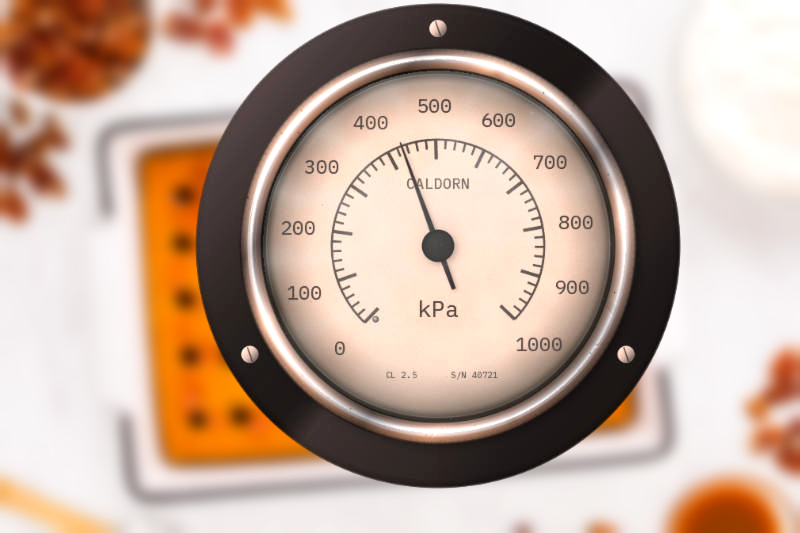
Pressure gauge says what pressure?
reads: 430 kPa
